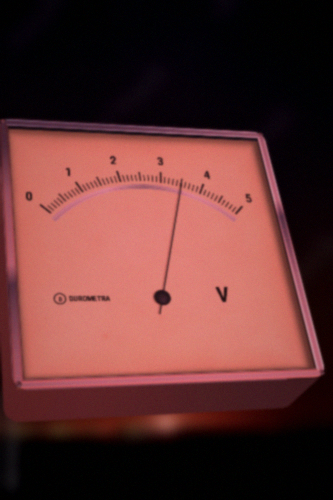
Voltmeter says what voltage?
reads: 3.5 V
